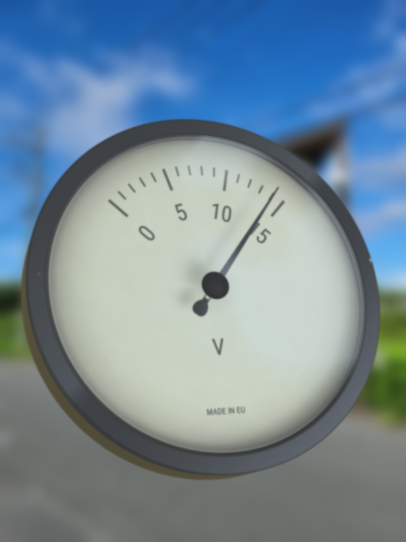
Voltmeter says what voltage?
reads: 14 V
